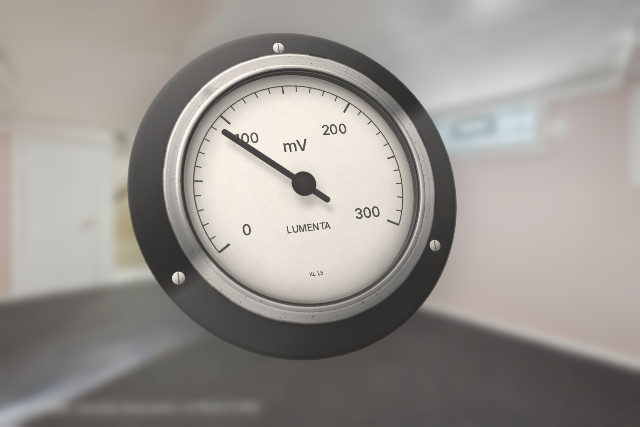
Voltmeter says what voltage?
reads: 90 mV
